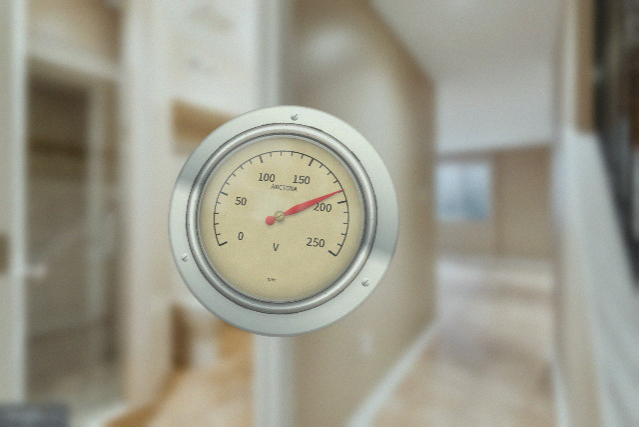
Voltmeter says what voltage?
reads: 190 V
